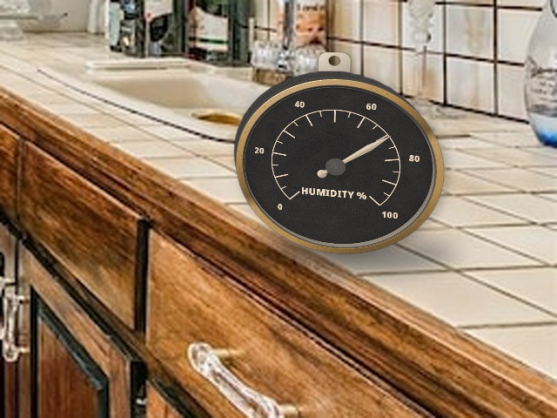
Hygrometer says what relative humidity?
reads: 70 %
